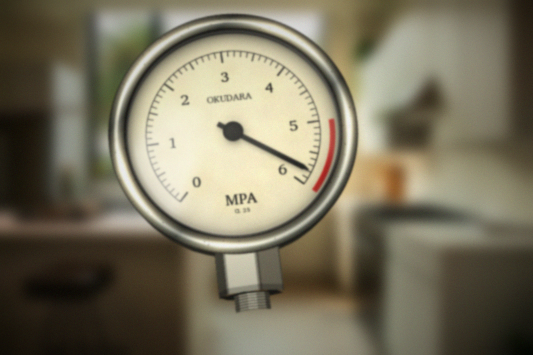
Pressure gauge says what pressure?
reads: 5.8 MPa
